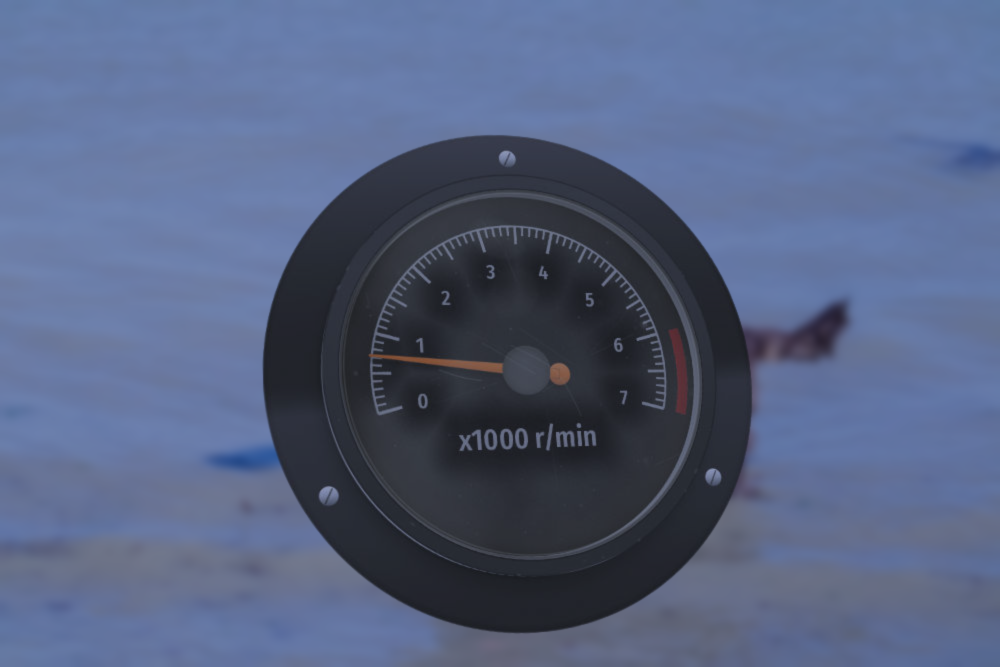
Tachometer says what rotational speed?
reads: 700 rpm
